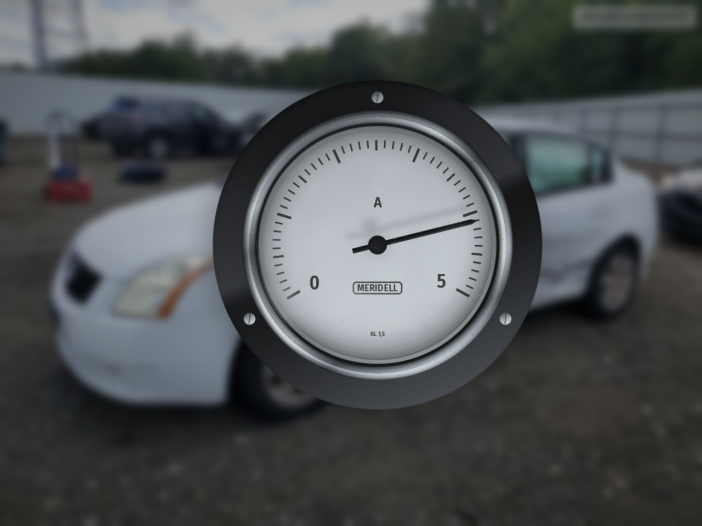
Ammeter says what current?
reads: 4.1 A
